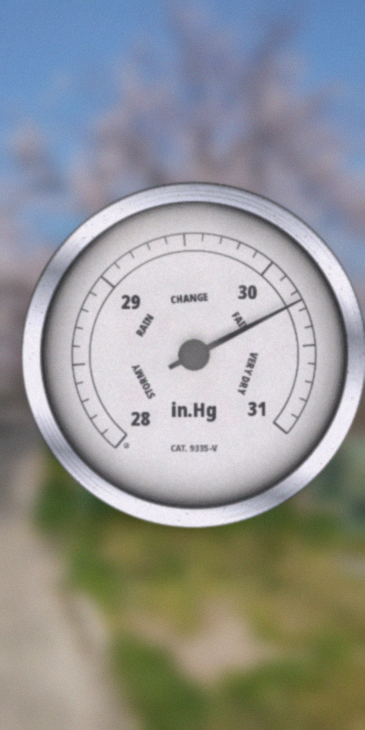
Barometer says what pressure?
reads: 30.25 inHg
